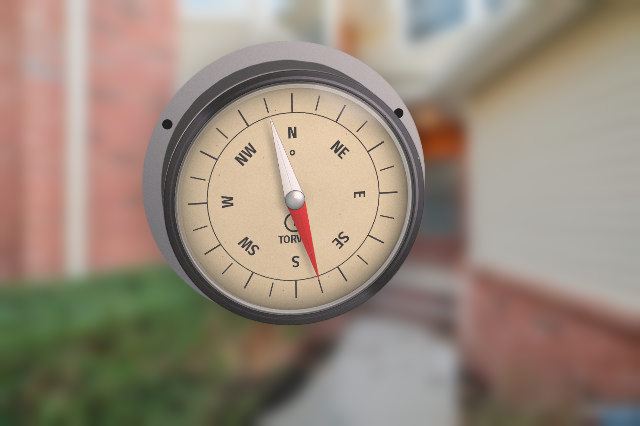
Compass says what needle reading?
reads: 165 °
